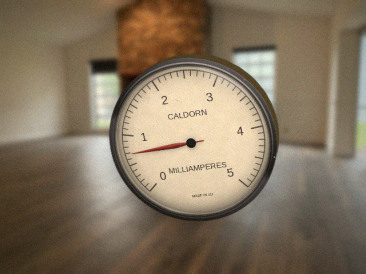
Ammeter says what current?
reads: 0.7 mA
